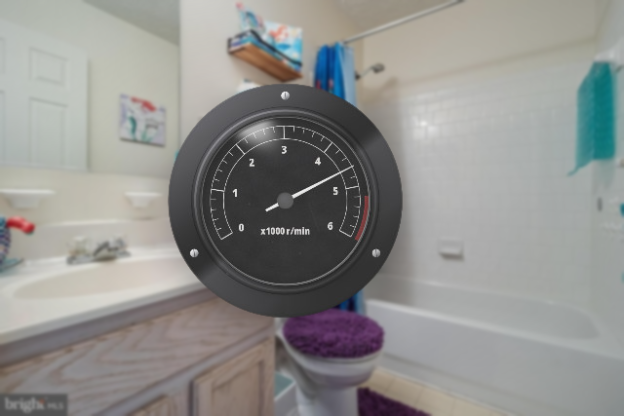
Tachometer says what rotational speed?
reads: 4600 rpm
